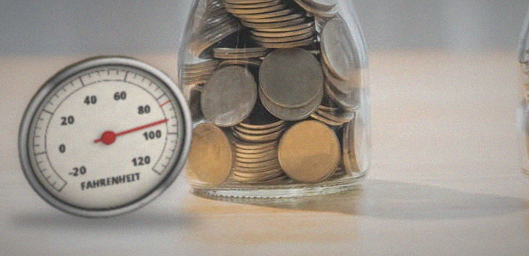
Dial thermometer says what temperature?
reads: 92 °F
